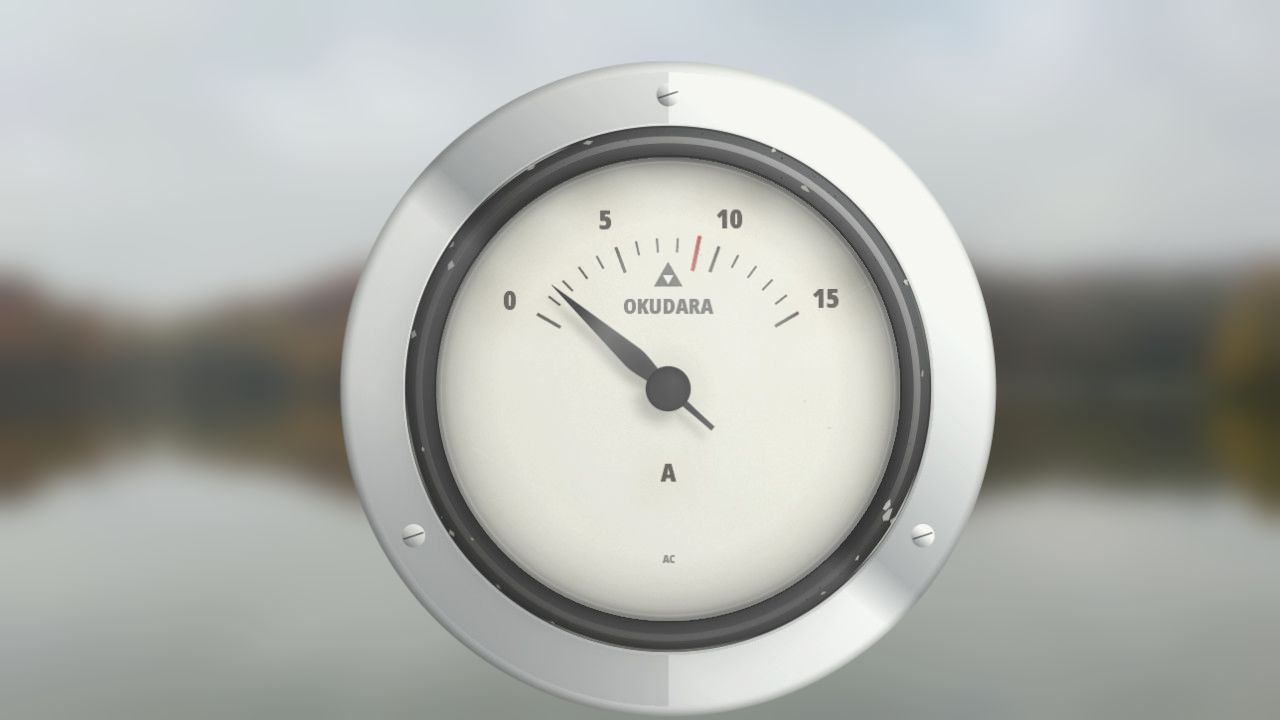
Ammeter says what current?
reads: 1.5 A
